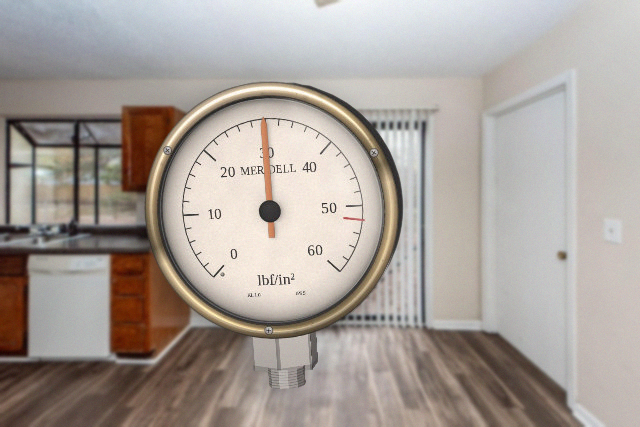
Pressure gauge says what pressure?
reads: 30 psi
